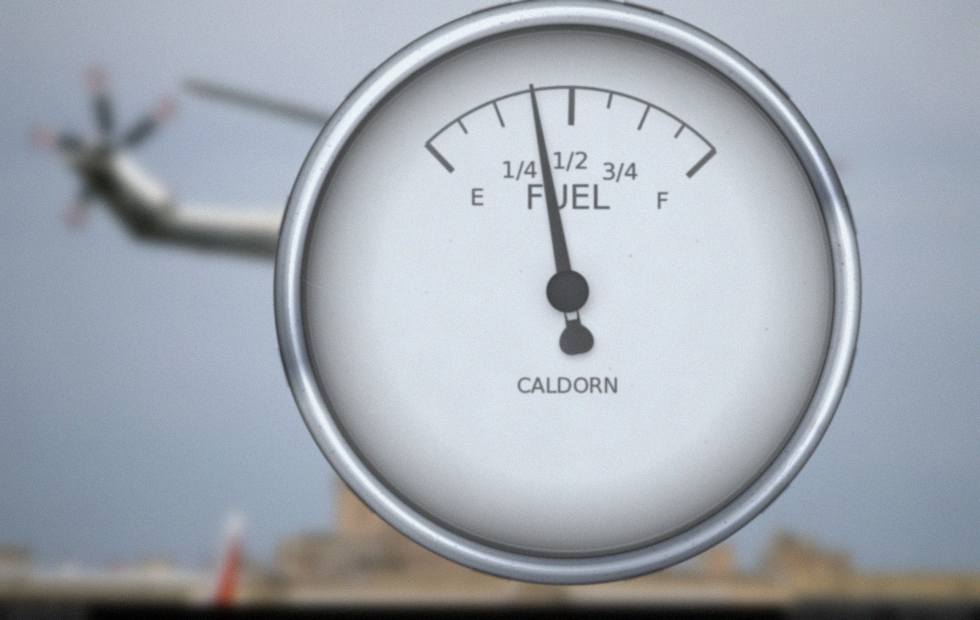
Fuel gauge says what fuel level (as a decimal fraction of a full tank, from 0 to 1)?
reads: 0.375
